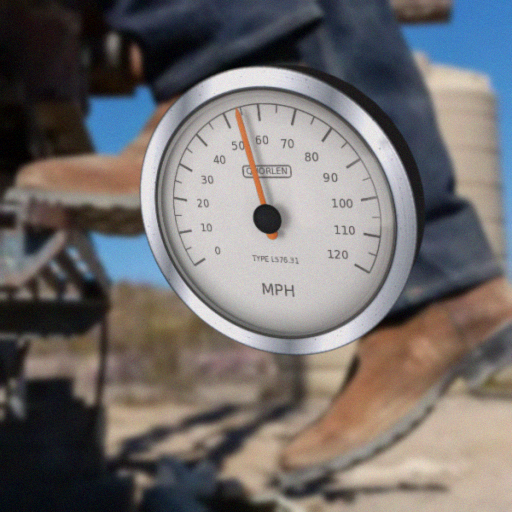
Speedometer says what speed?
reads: 55 mph
